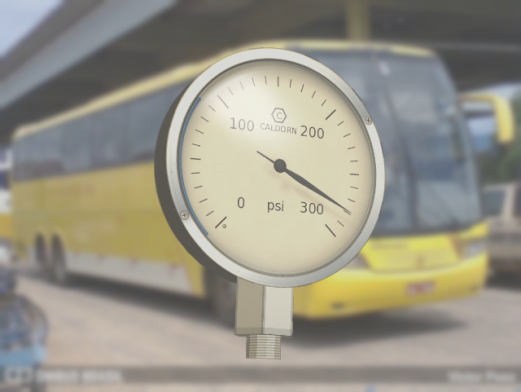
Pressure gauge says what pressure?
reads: 280 psi
